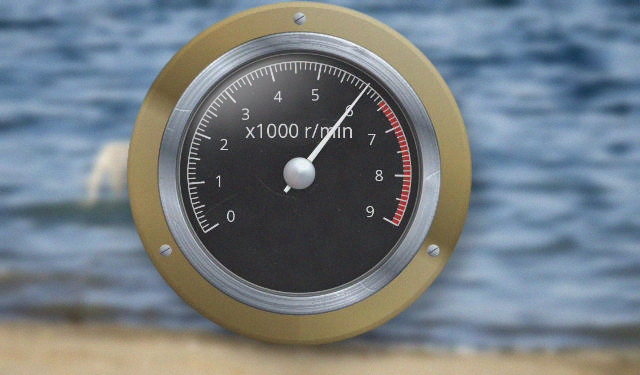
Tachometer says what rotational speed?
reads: 6000 rpm
